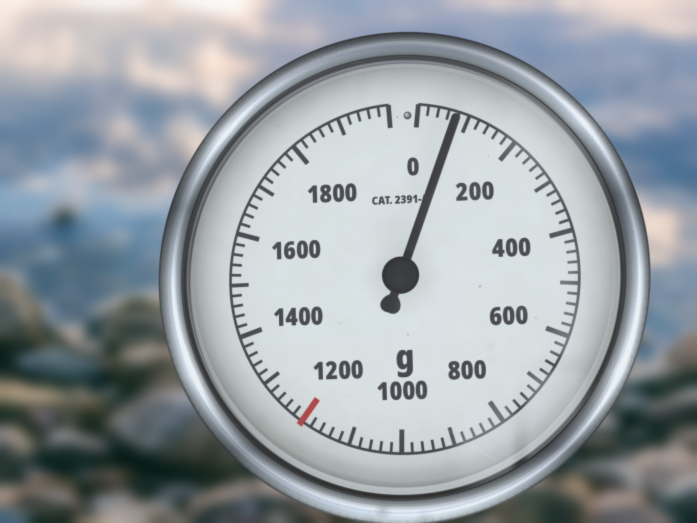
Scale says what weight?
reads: 80 g
